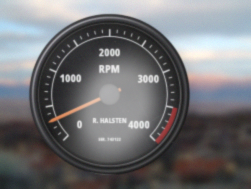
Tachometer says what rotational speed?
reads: 300 rpm
